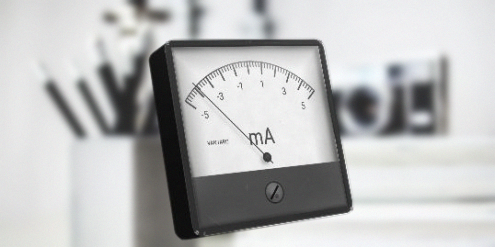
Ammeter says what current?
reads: -4 mA
